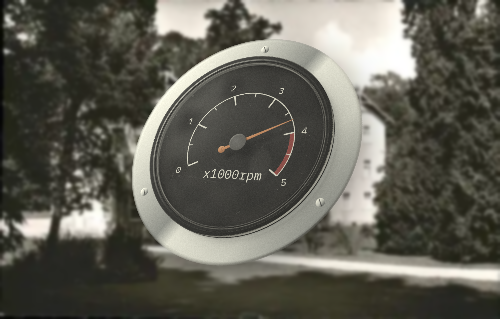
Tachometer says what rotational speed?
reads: 3750 rpm
